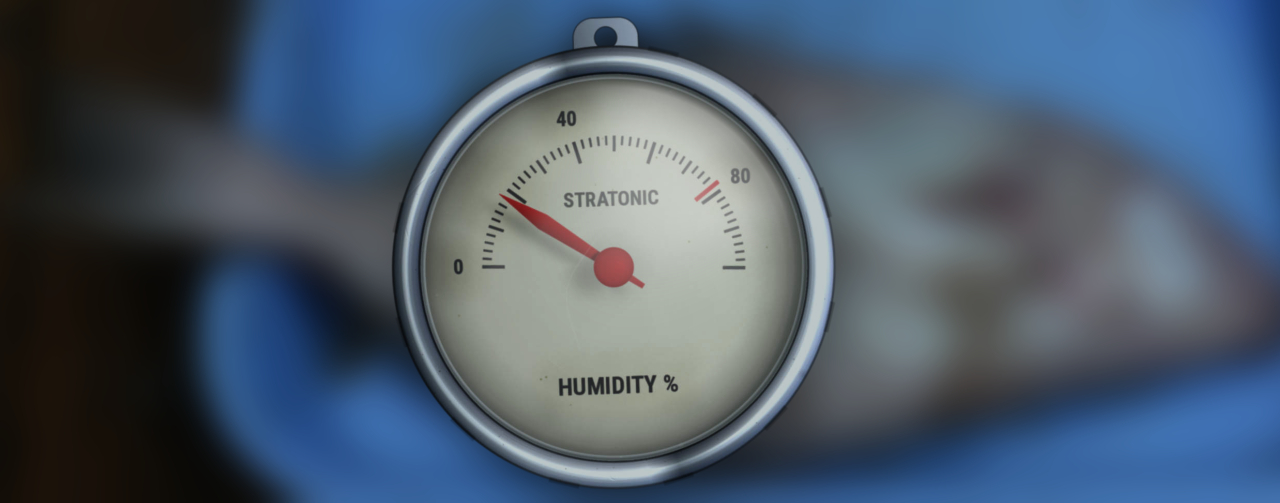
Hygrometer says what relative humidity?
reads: 18 %
